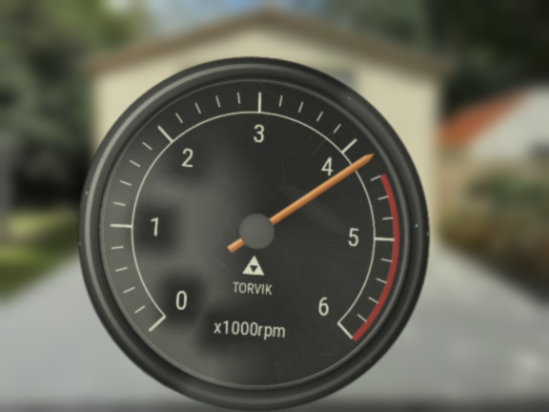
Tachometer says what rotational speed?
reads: 4200 rpm
